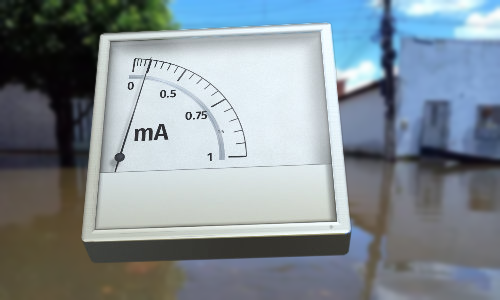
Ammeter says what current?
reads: 0.25 mA
